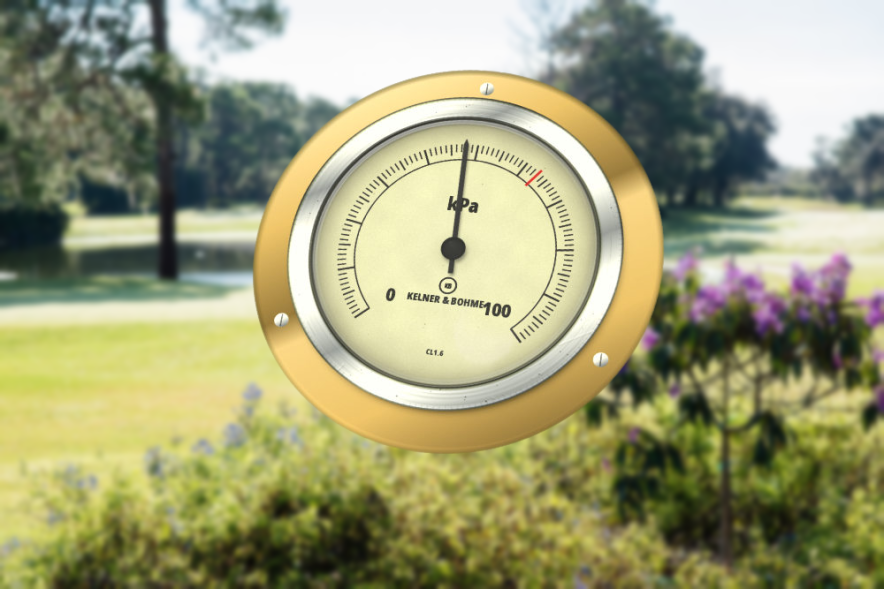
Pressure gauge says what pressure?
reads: 48 kPa
